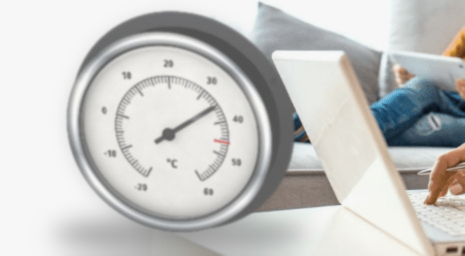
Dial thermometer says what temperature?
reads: 35 °C
